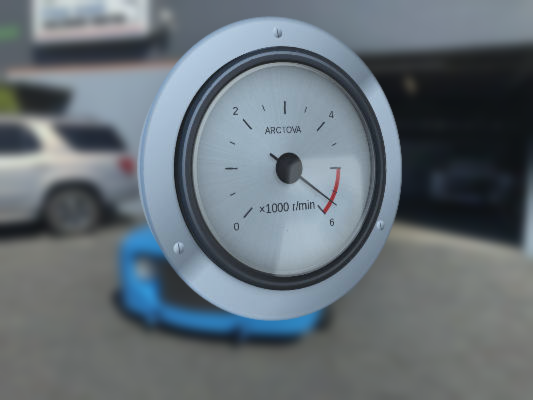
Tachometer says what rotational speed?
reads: 5750 rpm
